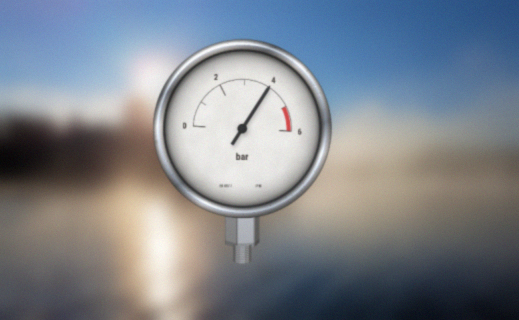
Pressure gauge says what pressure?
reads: 4 bar
